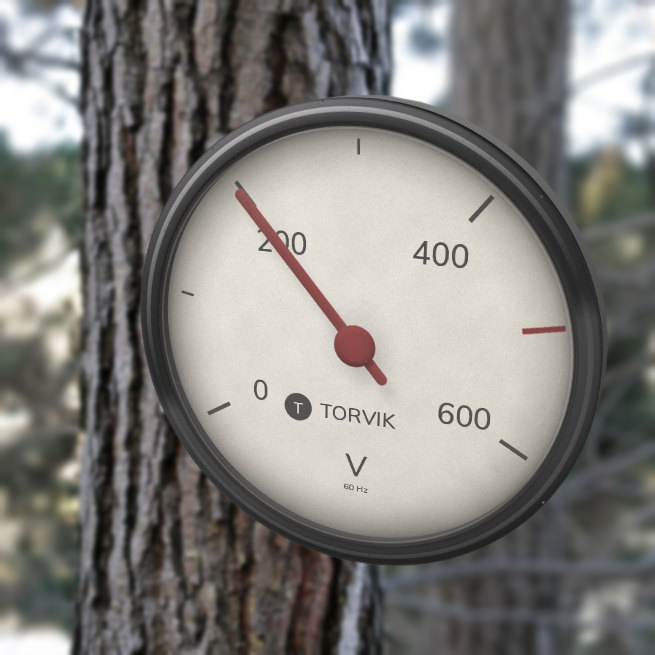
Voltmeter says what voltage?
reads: 200 V
